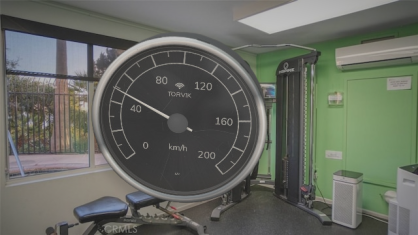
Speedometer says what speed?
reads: 50 km/h
